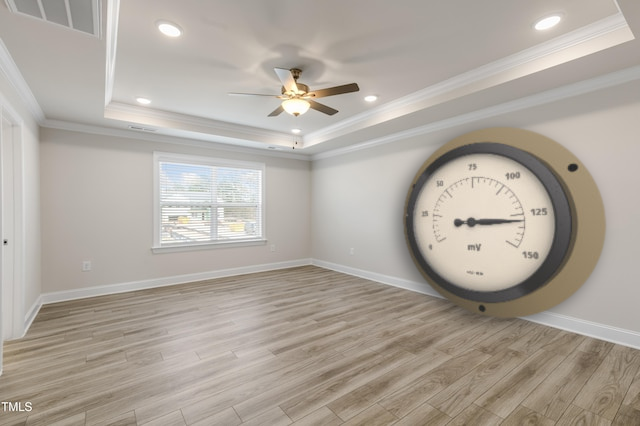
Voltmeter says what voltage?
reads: 130 mV
